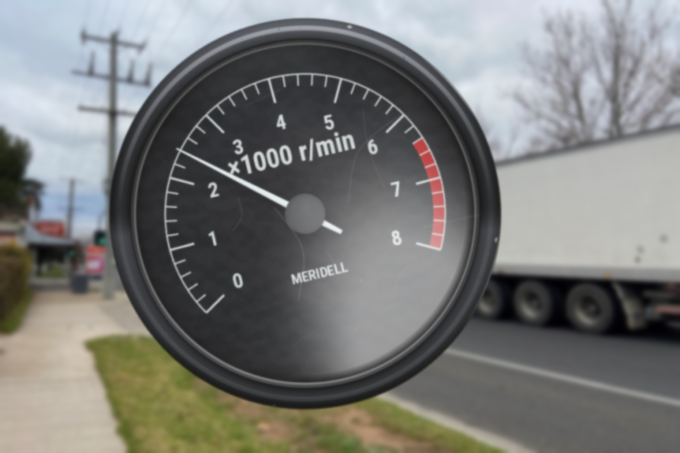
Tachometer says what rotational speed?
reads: 2400 rpm
